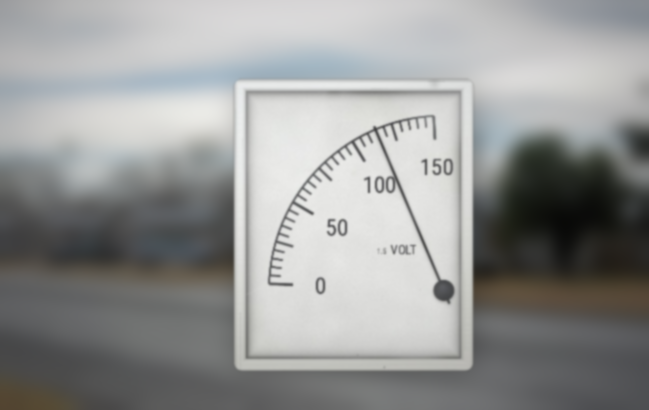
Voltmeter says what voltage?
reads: 115 V
